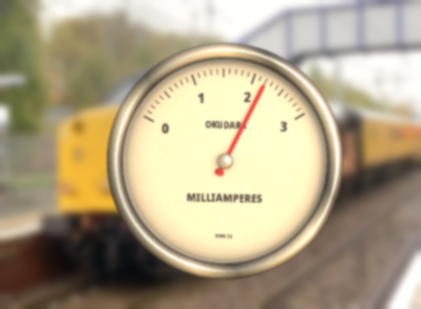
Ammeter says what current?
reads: 2.2 mA
